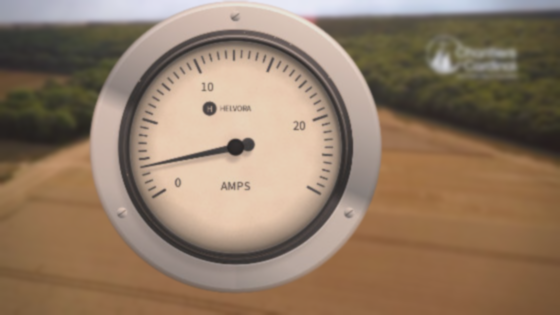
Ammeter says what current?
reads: 2 A
